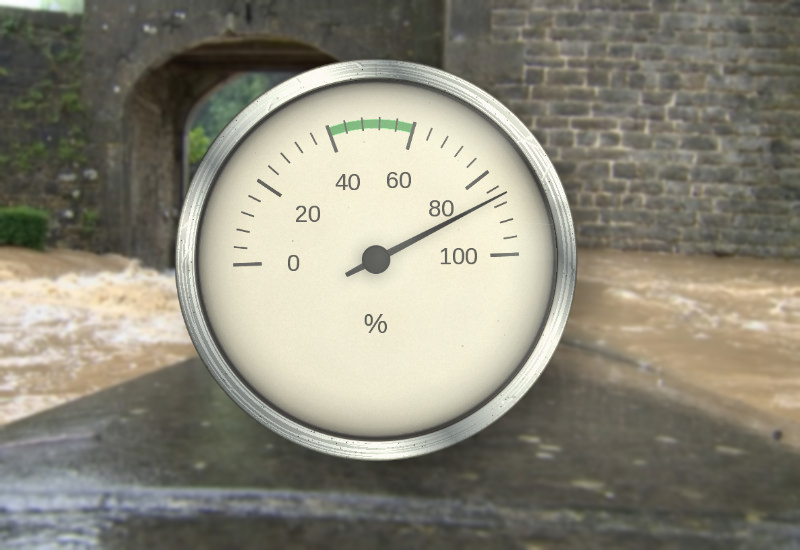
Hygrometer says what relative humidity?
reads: 86 %
